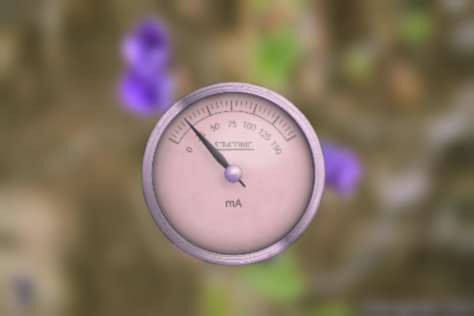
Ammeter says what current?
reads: 25 mA
